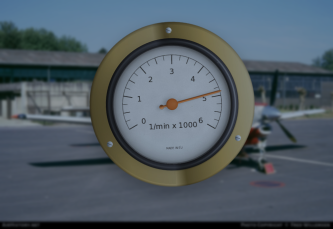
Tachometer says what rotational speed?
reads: 4875 rpm
